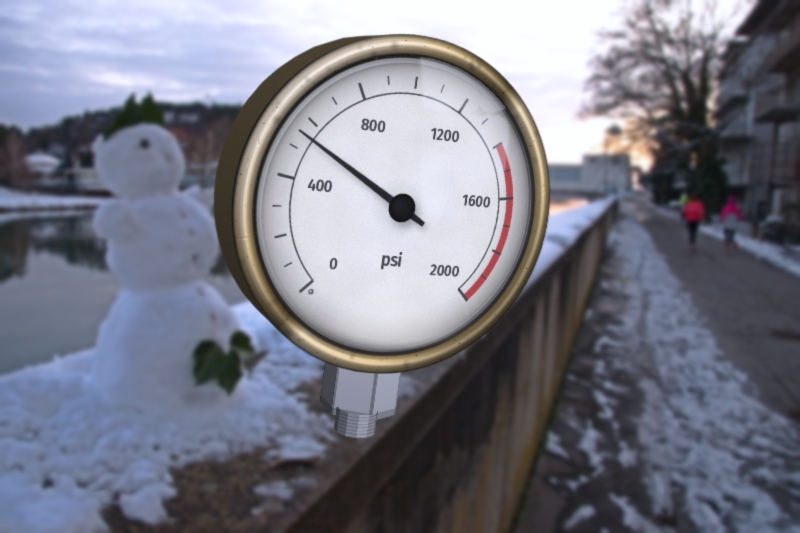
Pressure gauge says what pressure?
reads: 550 psi
